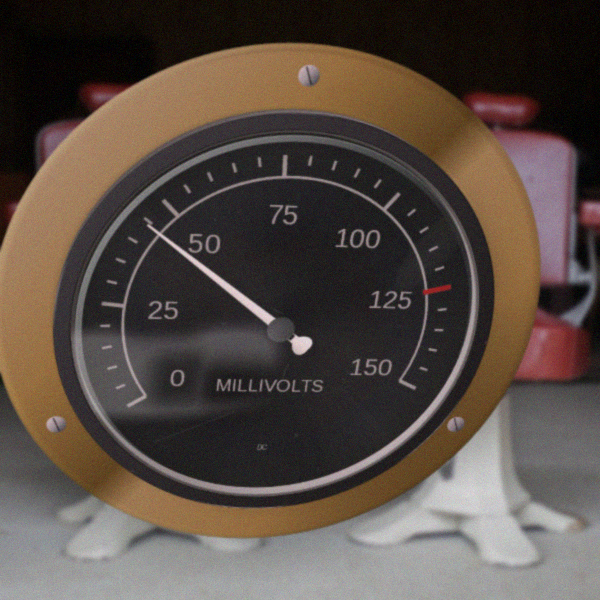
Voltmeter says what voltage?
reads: 45 mV
